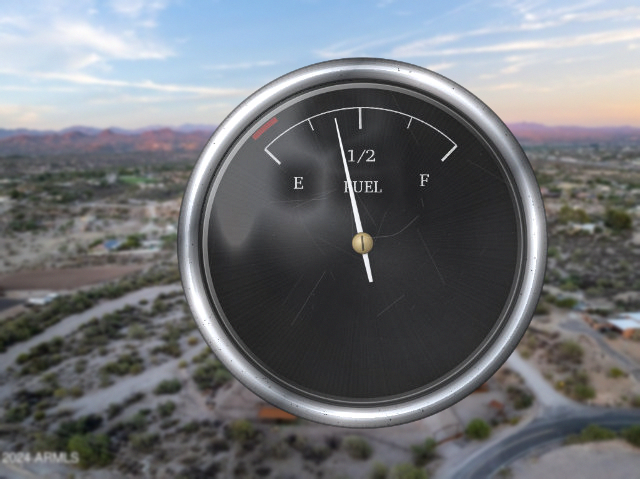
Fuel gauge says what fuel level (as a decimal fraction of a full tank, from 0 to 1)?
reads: 0.375
